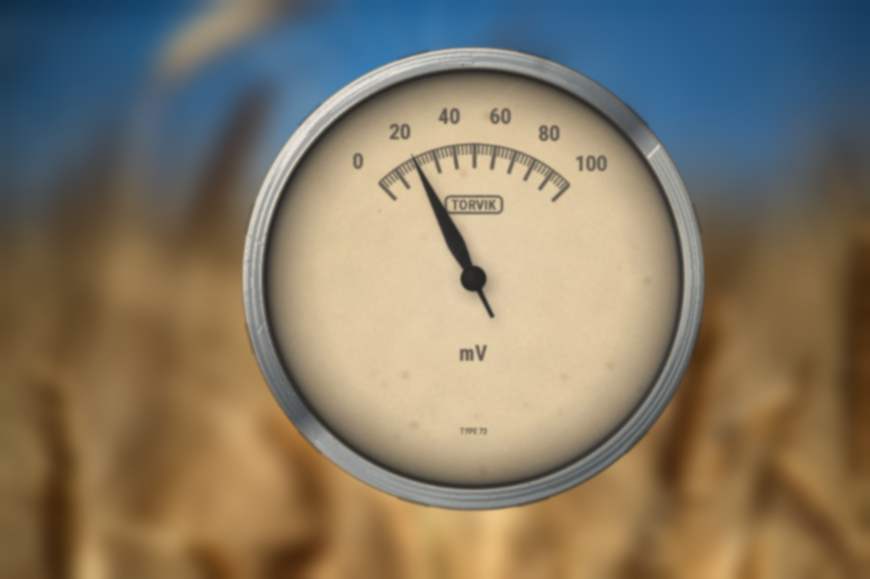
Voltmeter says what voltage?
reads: 20 mV
